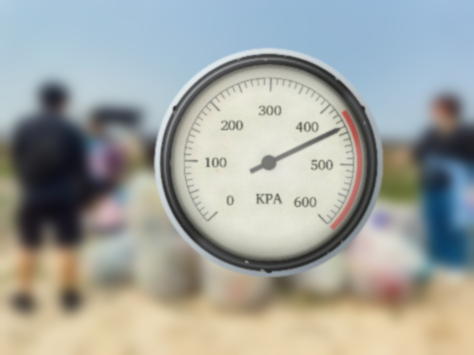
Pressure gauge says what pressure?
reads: 440 kPa
